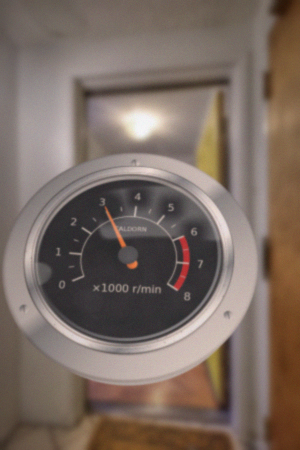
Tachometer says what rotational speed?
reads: 3000 rpm
